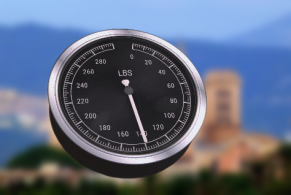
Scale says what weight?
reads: 140 lb
